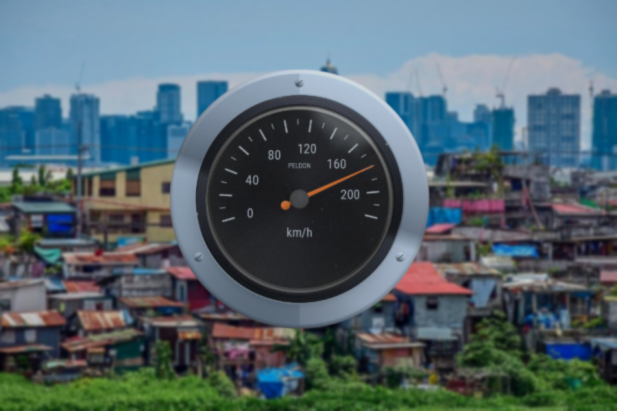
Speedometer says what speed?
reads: 180 km/h
